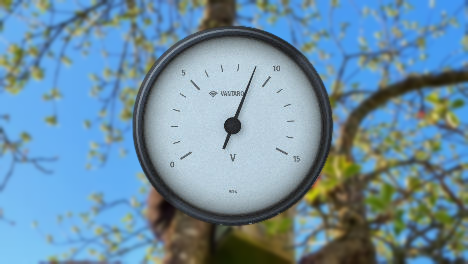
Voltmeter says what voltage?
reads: 9 V
